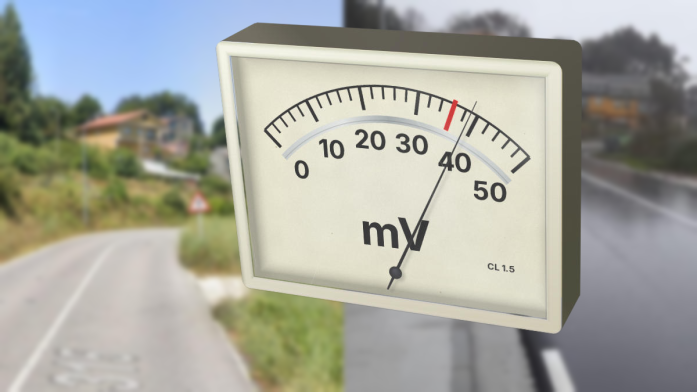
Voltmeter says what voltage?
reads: 39 mV
